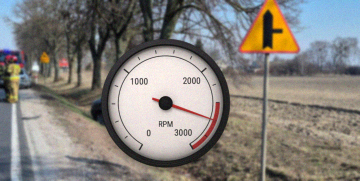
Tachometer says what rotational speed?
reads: 2600 rpm
